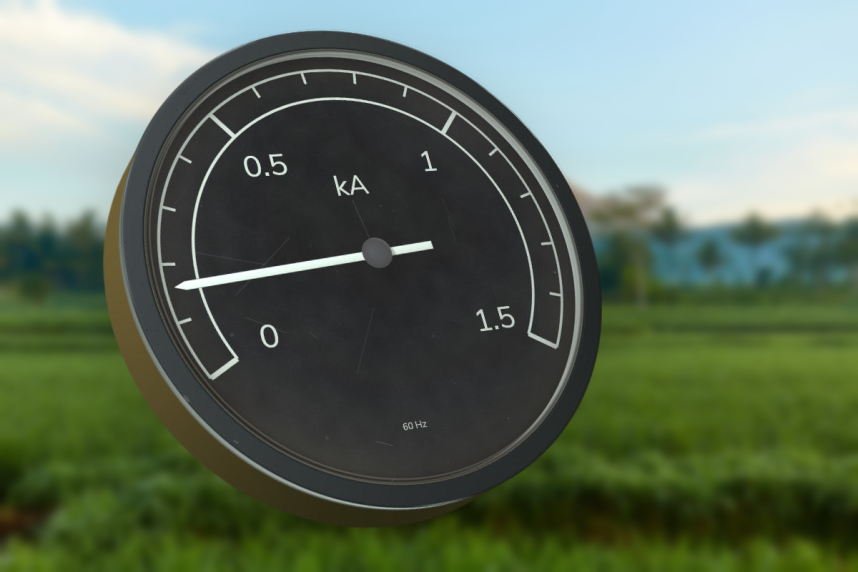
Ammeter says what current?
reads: 0.15 kA
